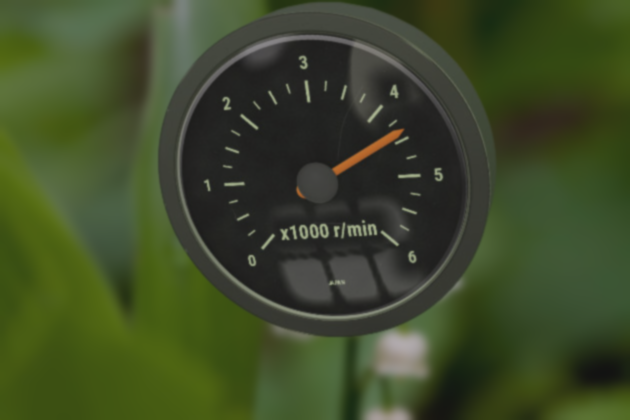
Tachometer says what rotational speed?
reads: 4375 rpm
